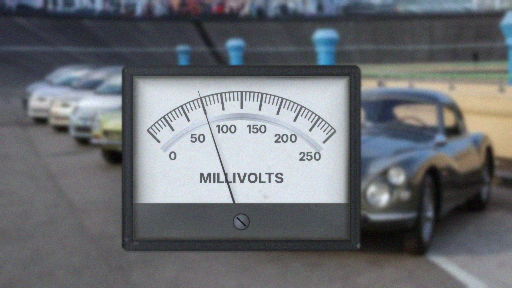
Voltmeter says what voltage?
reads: 75 mV
